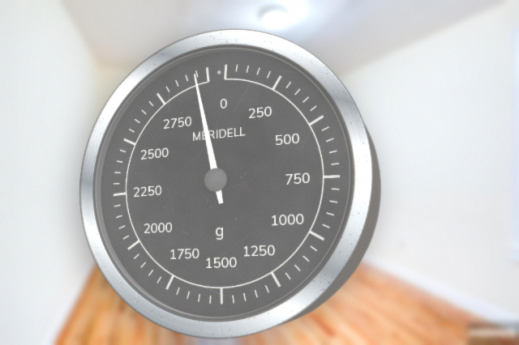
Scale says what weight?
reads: 2950 g
